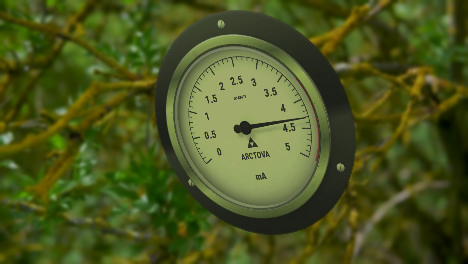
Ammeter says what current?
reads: 4.3 mA
